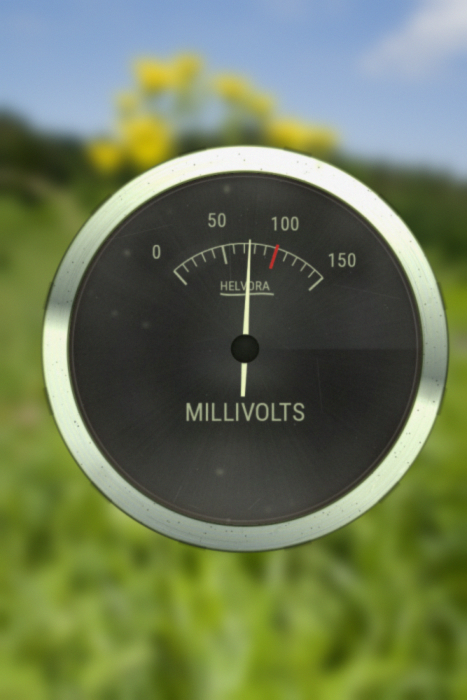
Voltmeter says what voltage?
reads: 75 mV
